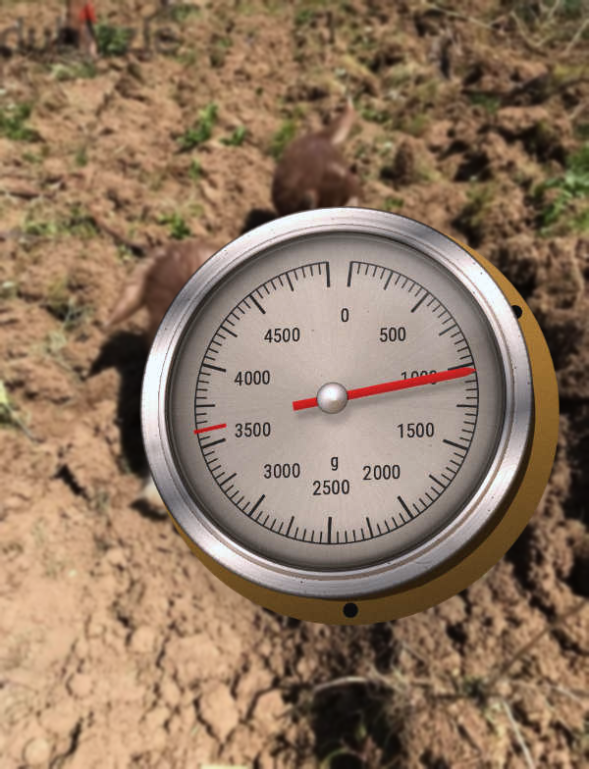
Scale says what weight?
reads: 1050 g
